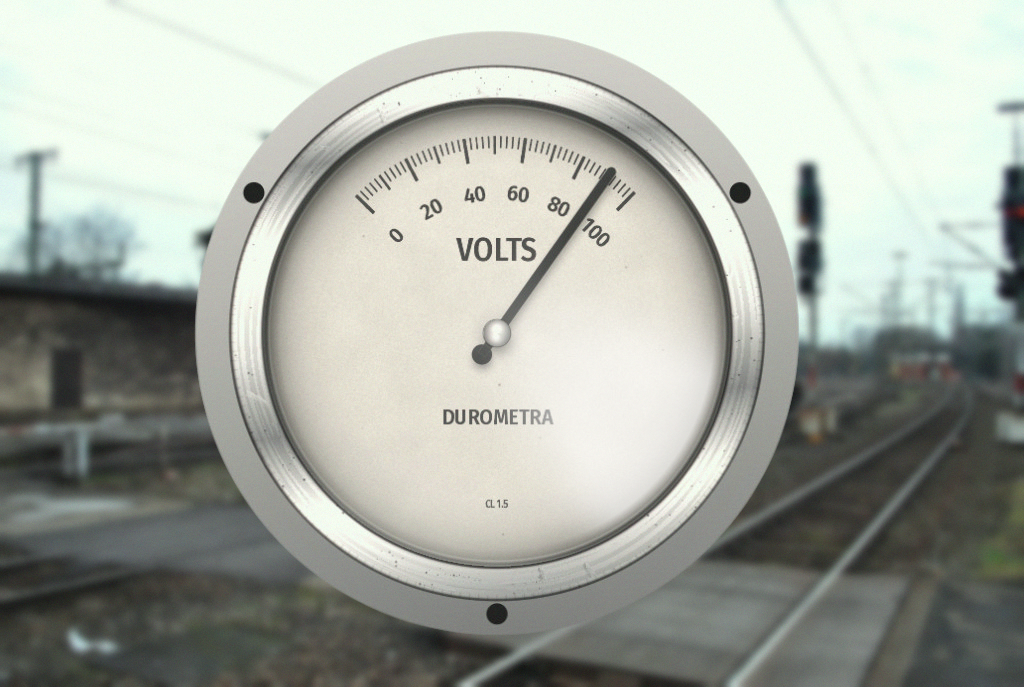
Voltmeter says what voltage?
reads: 90 V
